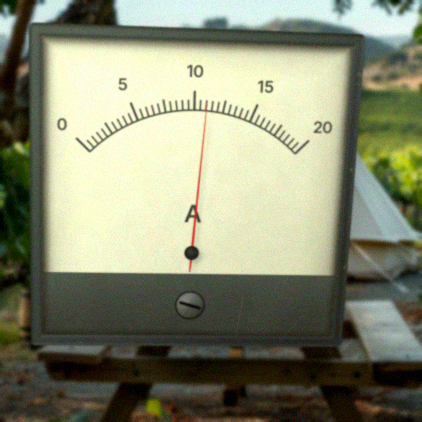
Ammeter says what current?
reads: 11 A
